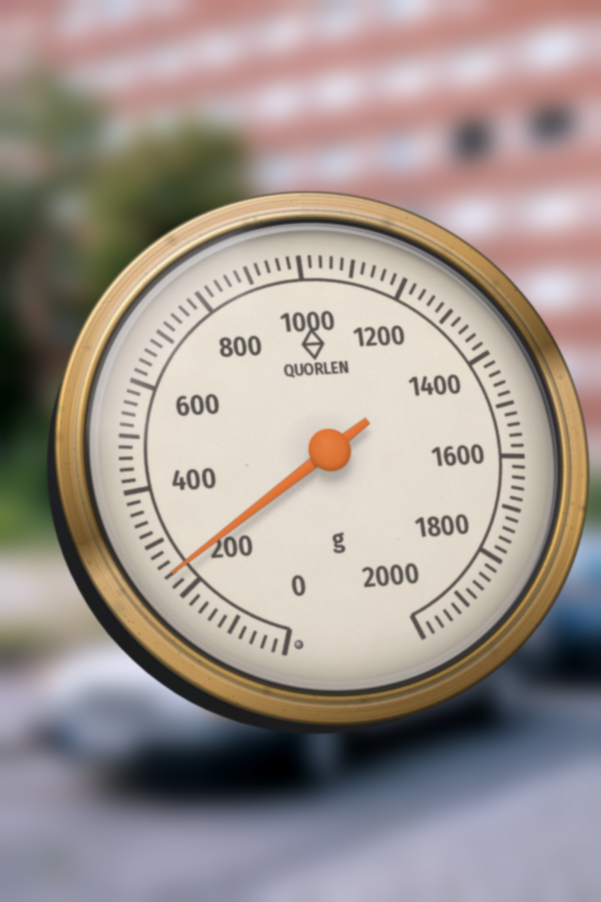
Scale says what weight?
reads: 240 g
